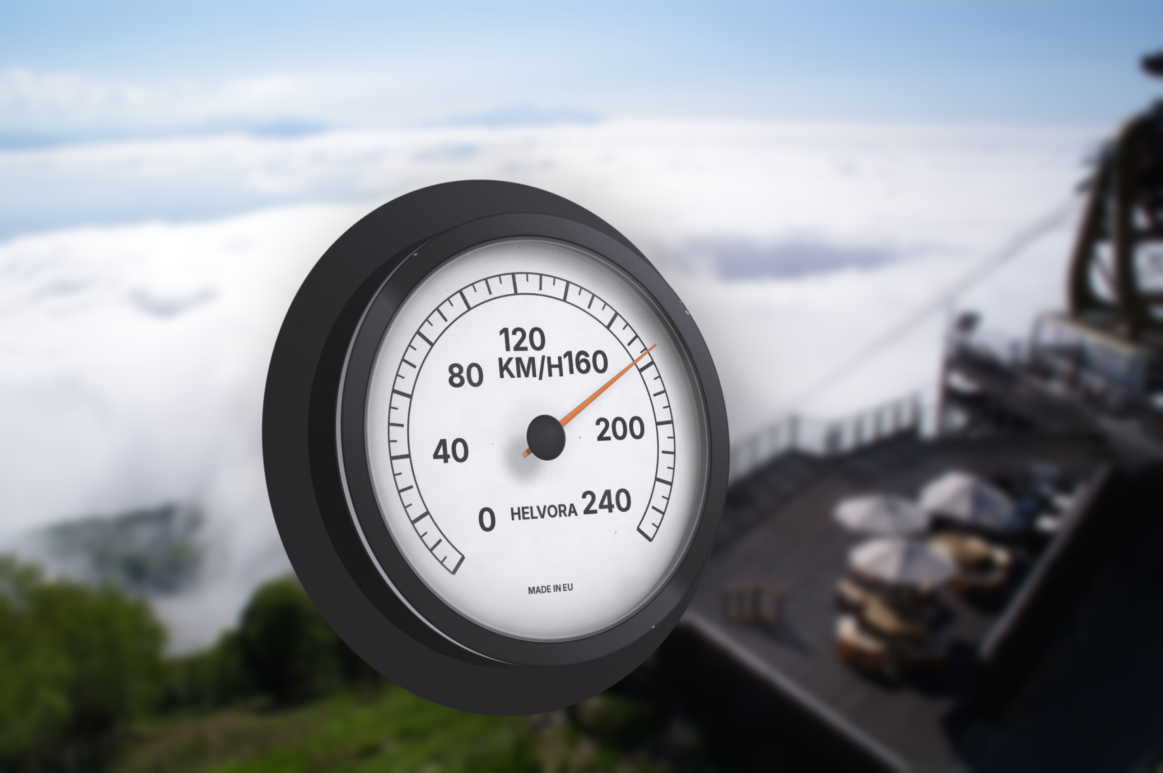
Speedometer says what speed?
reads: 175 km/h
